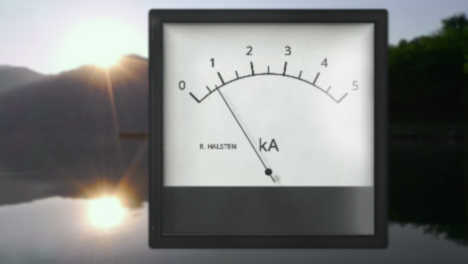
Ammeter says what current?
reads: 0.75 kA
